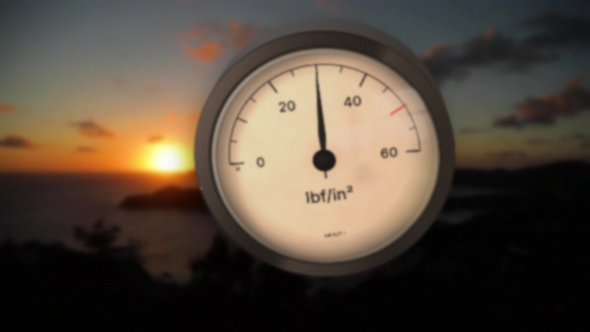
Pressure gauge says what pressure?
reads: 30 psi
